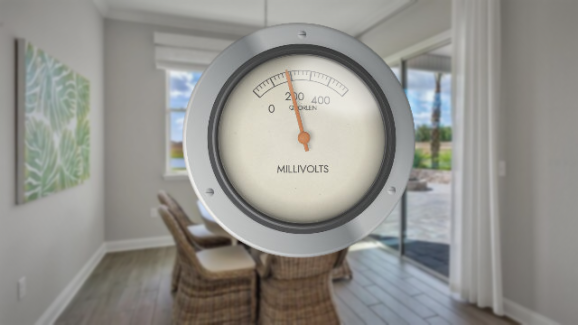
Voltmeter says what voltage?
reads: 180 mV
